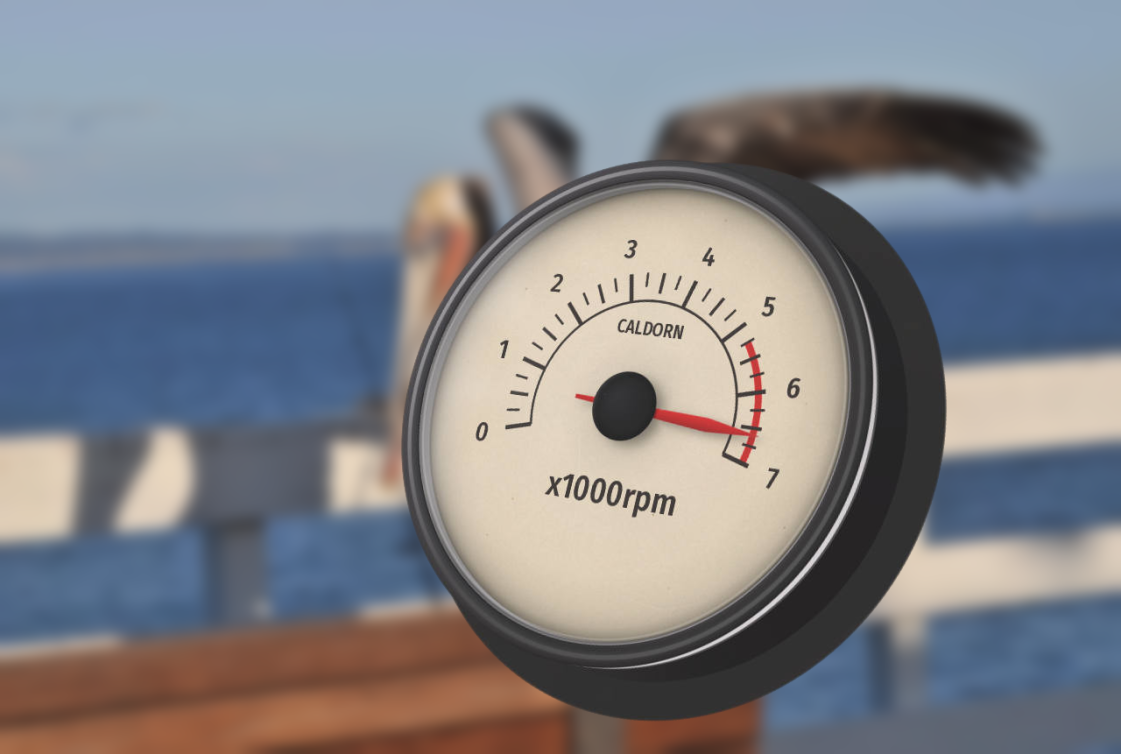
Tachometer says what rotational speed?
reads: 6625 rpm
